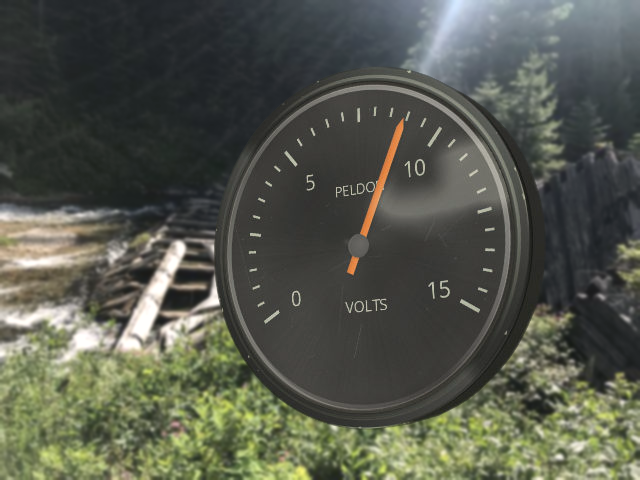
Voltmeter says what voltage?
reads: 9 V
